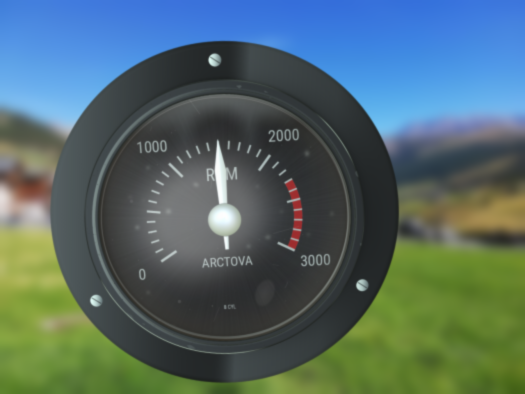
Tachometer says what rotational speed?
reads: 1500 rpm
